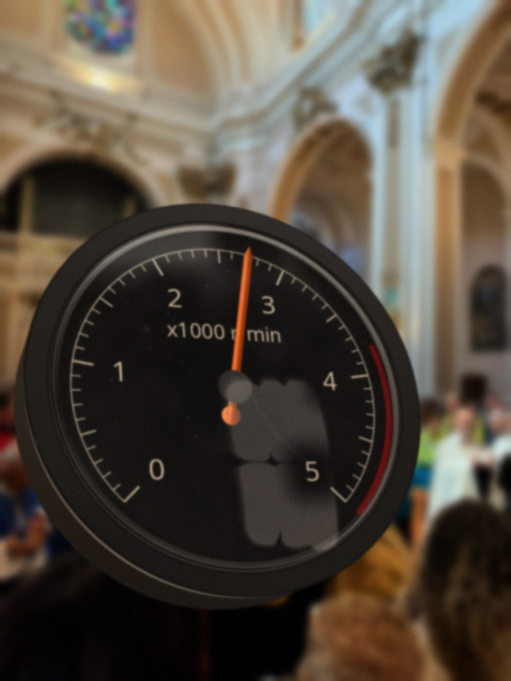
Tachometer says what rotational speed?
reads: 2700 rpm
